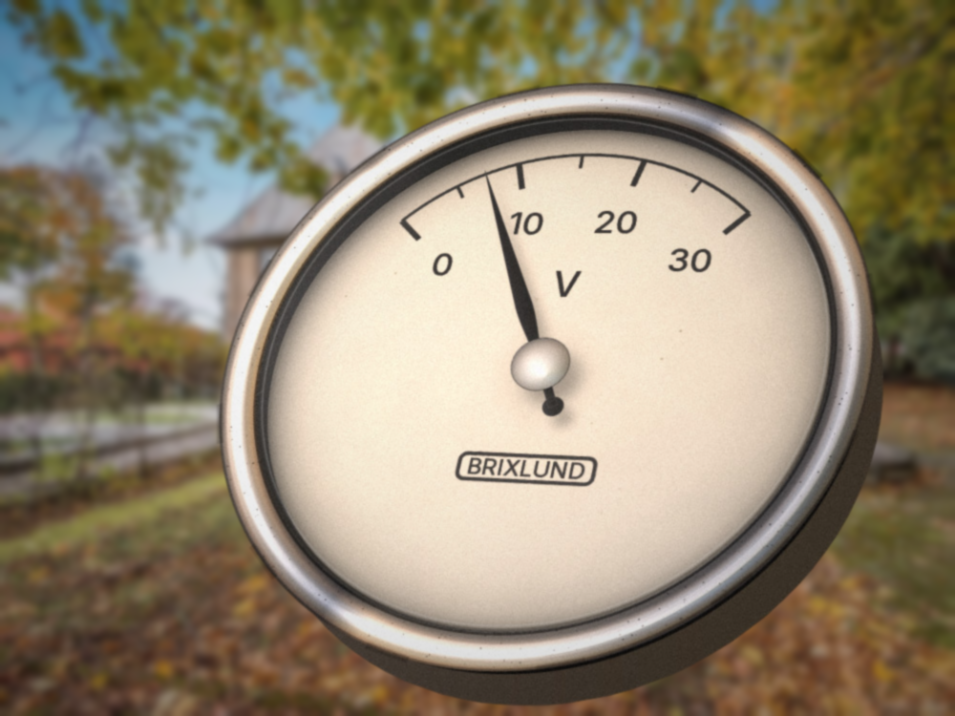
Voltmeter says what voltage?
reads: 7.5 V
